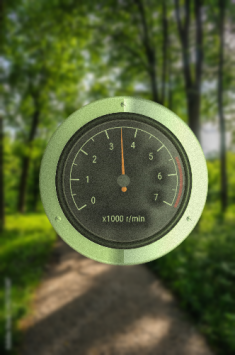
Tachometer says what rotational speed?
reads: 3500 rpm
